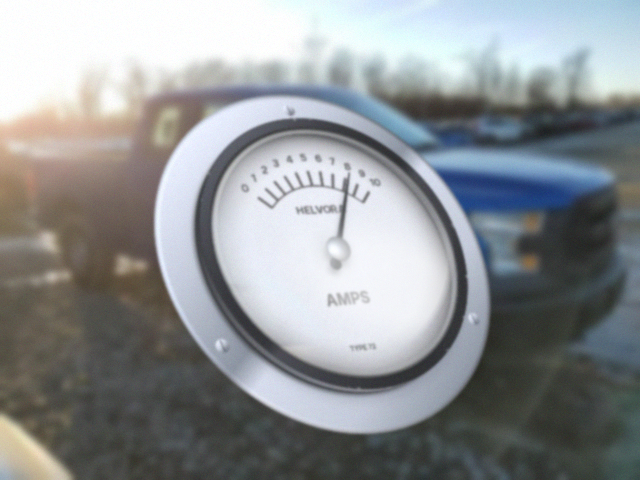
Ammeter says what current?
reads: 8 A
